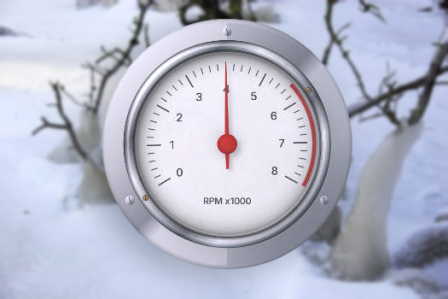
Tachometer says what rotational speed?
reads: 4000 rpm
